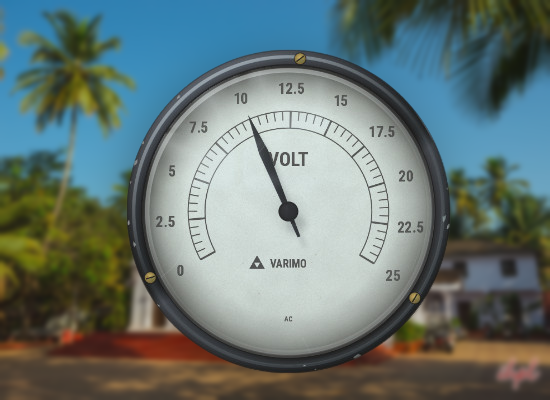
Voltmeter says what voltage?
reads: 10 V
